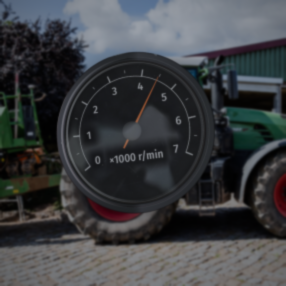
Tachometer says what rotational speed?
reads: 4500 rpm
